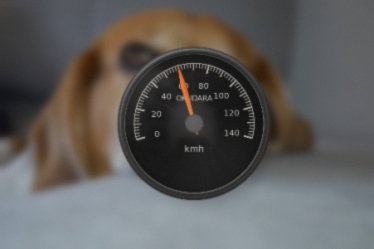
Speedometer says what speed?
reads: 60 km/h
